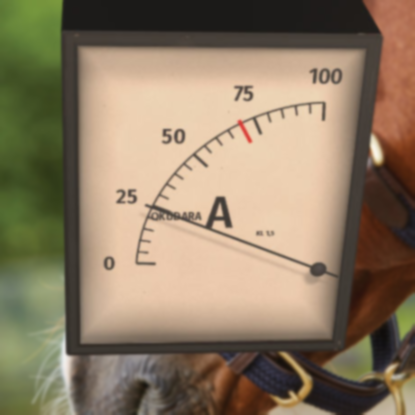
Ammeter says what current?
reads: 25 A
